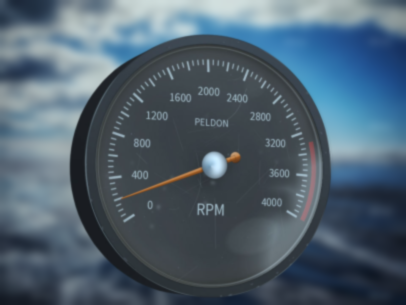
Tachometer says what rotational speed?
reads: 200 rpm
